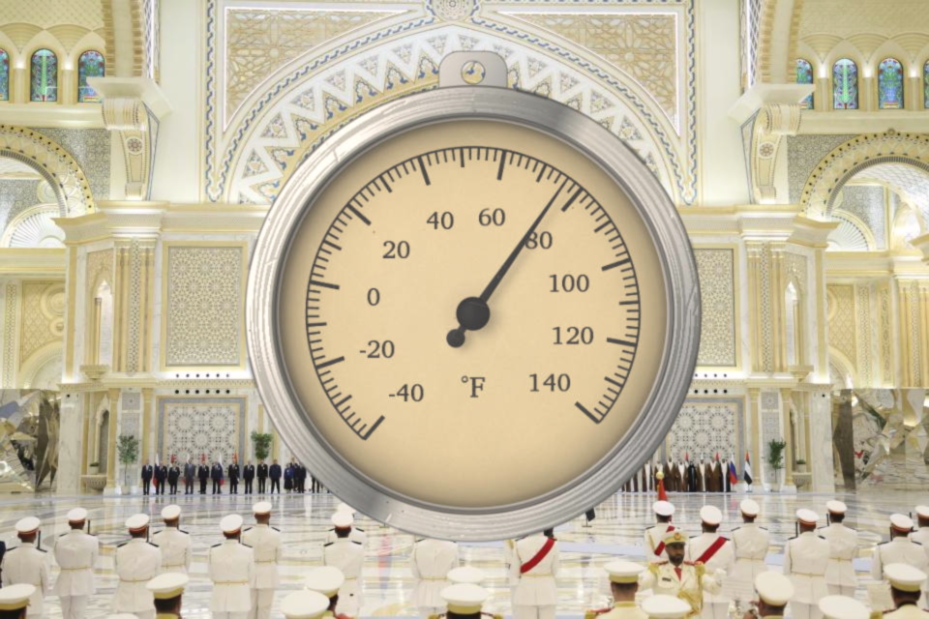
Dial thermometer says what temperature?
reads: 76 °F
